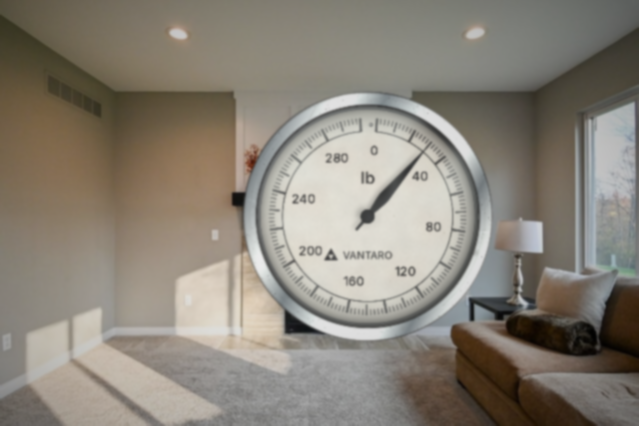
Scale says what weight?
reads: 30 lb
